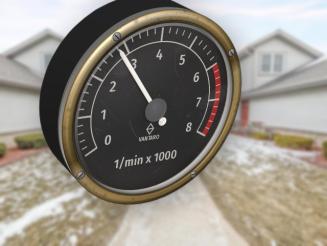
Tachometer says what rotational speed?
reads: 2800 rpm
